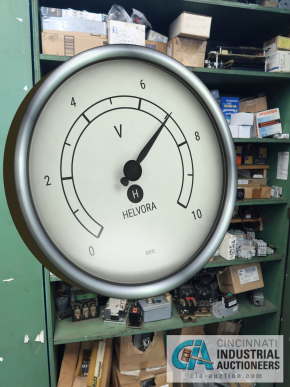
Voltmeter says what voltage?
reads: 7 V
